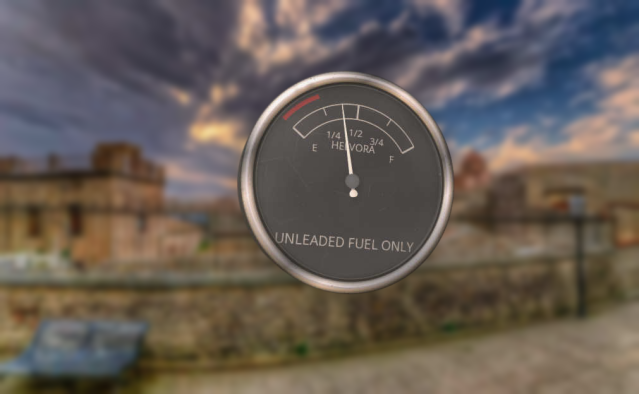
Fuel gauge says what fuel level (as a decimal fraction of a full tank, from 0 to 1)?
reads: 0.375
